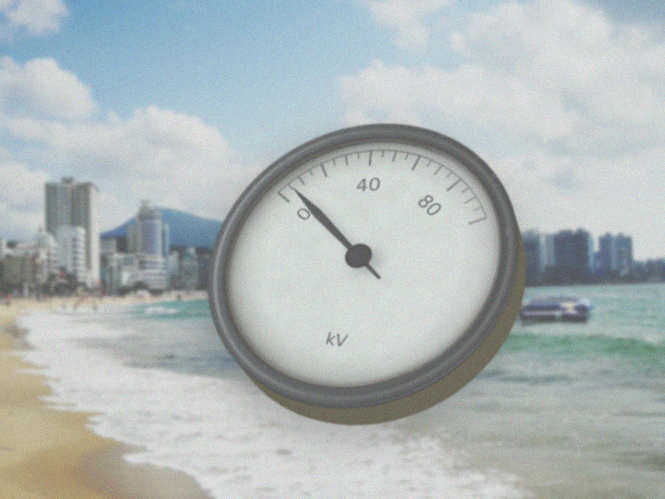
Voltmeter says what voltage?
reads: 5 kV
